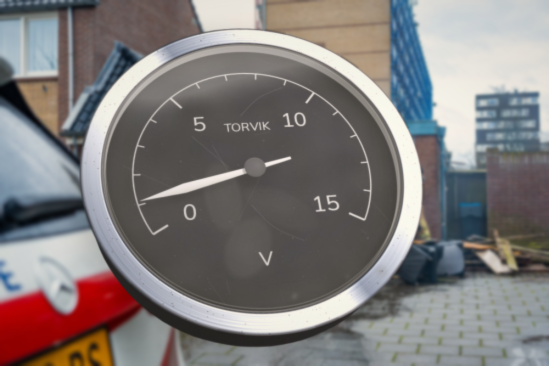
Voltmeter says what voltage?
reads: 1 V
